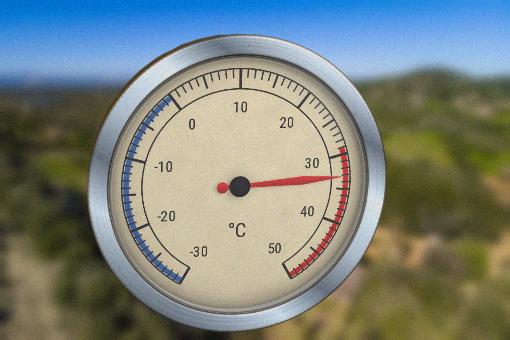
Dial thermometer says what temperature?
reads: 33 °C
